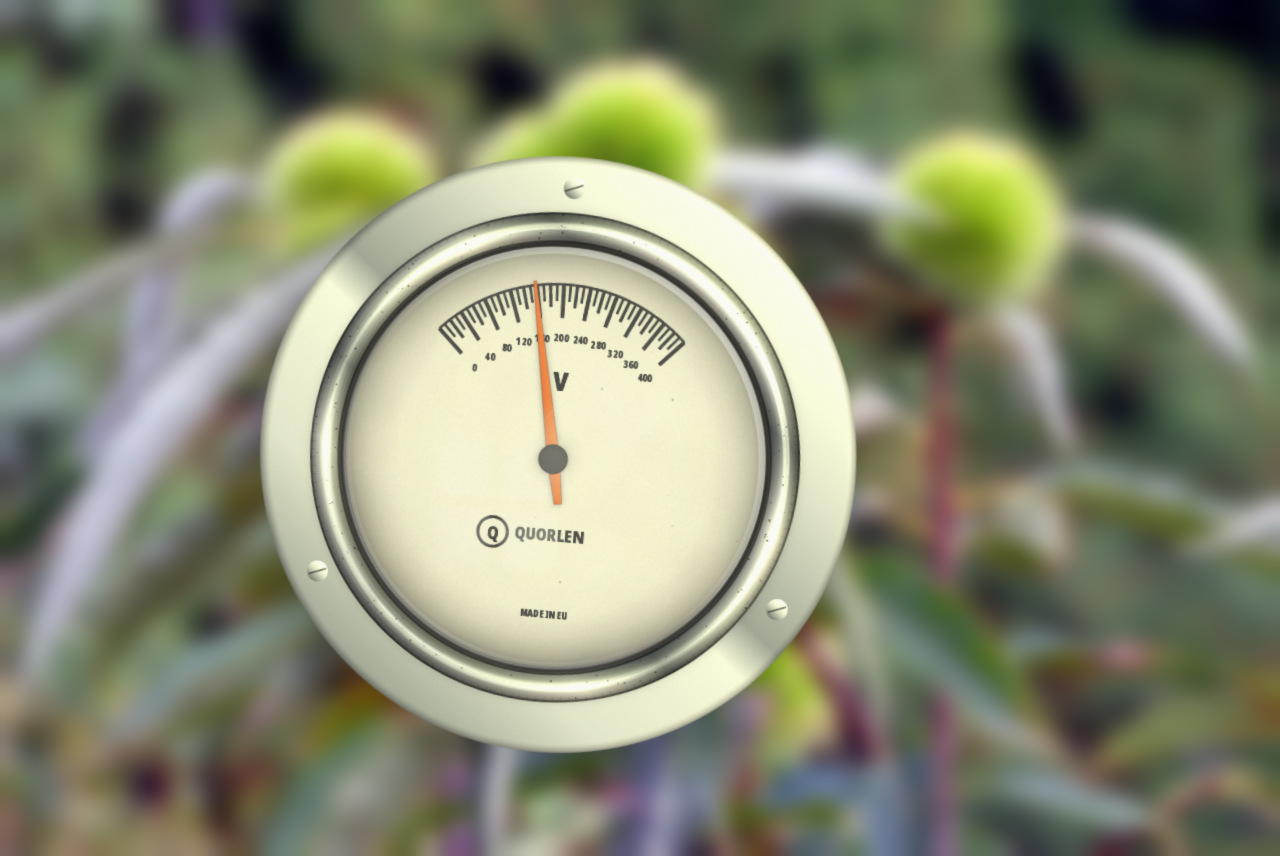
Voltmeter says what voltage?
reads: 160 V
